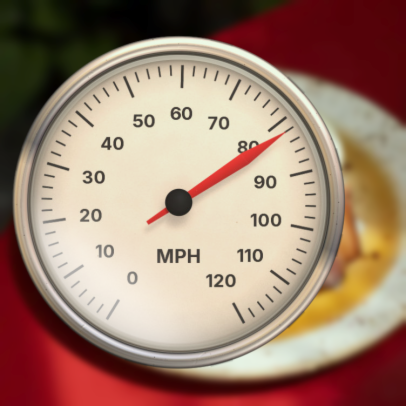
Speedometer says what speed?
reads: 82 mph
